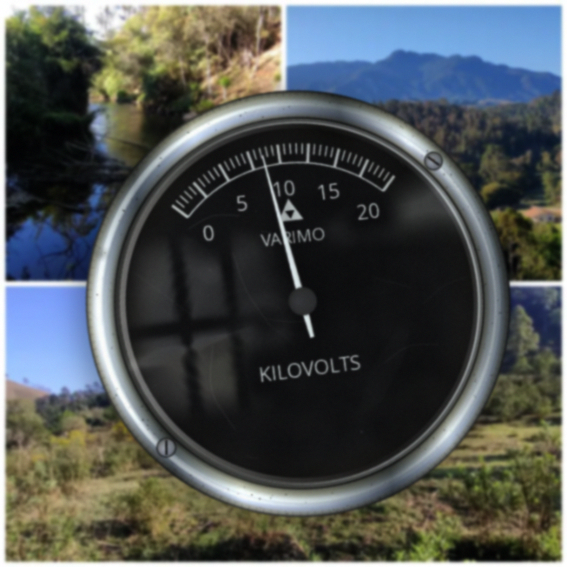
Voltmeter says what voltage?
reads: 8.5 kV
